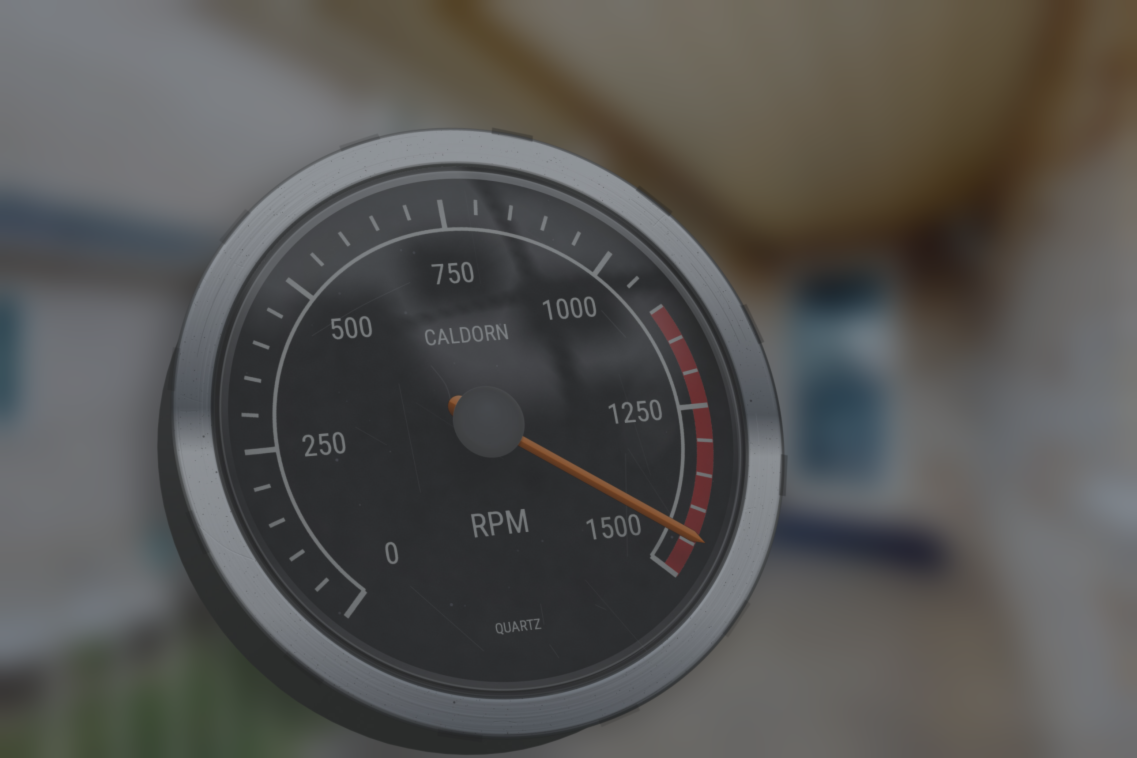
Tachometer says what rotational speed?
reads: 1450 rpm
